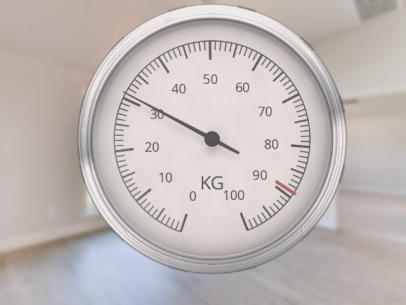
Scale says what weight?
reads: 31 kg
